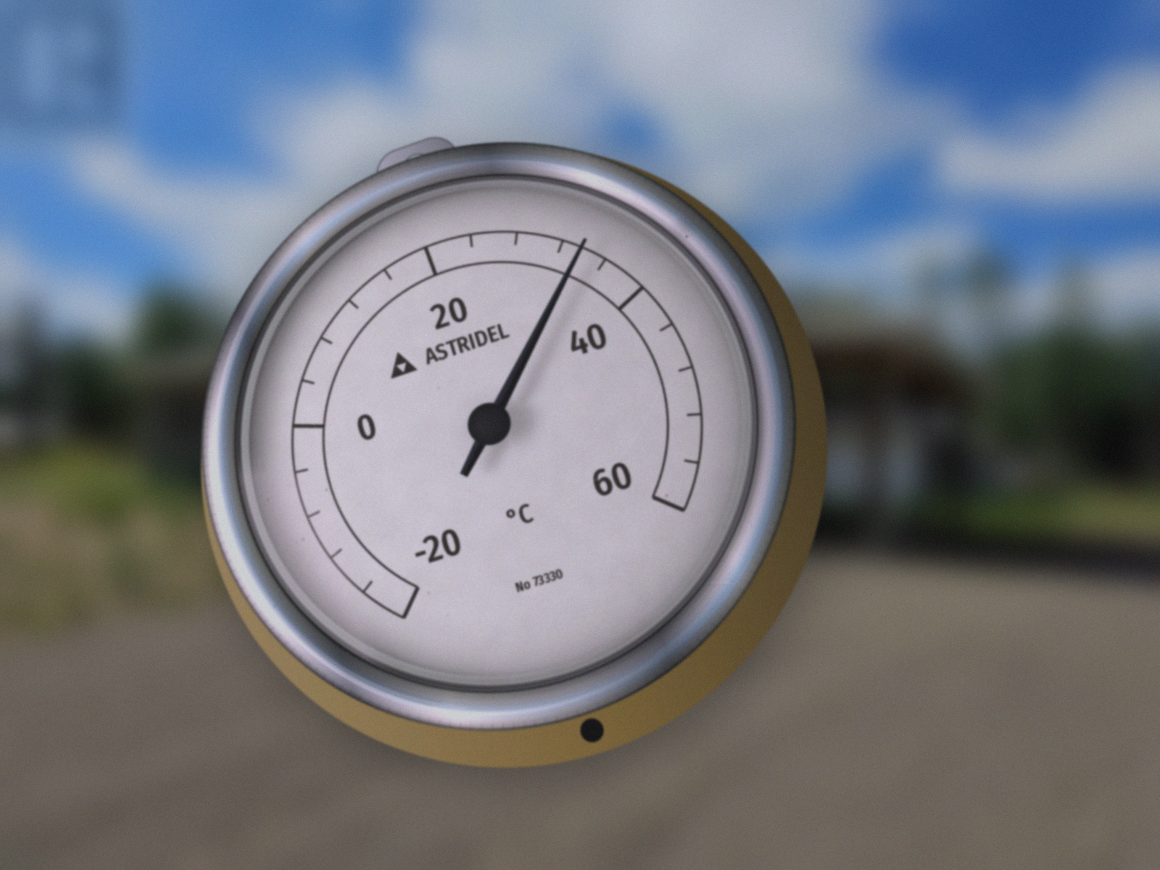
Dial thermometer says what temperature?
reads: 34 °C
